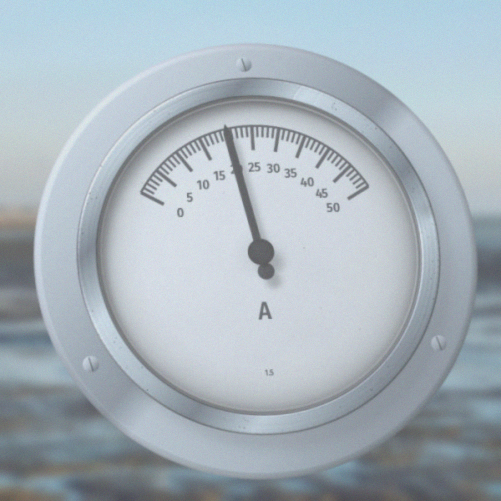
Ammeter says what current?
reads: 20 A
